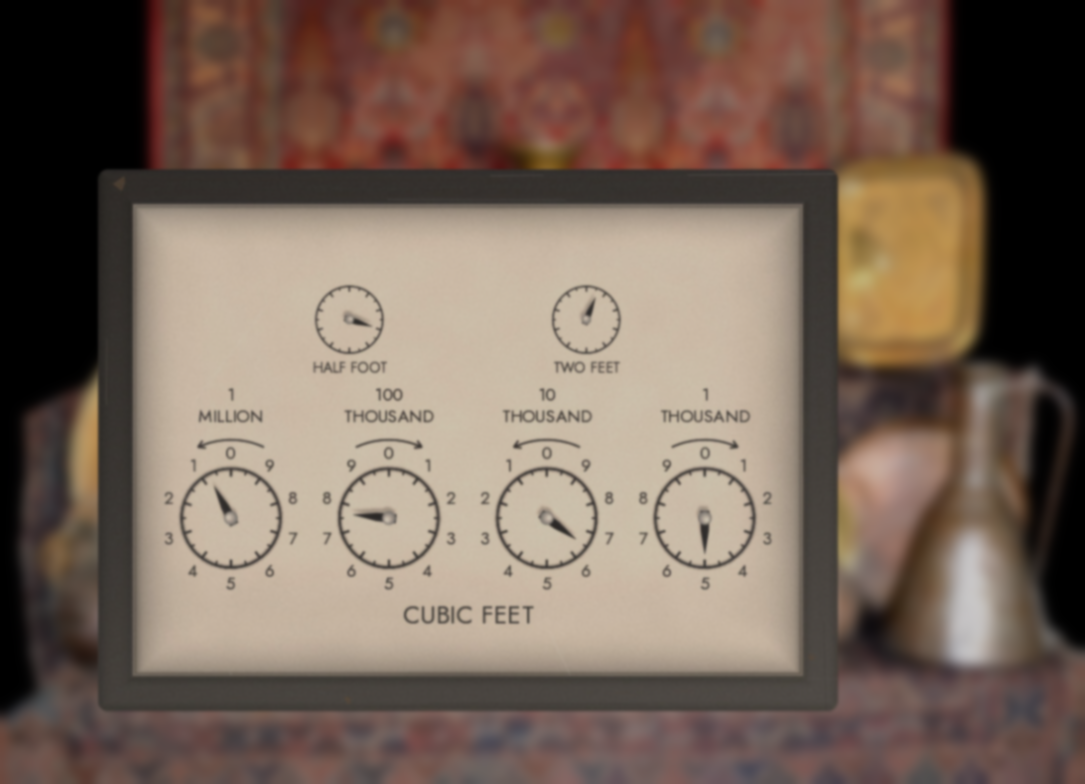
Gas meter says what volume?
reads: 76500 ft³
